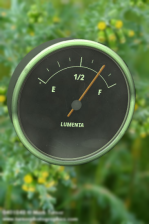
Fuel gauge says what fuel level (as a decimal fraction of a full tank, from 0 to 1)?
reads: 0.75
